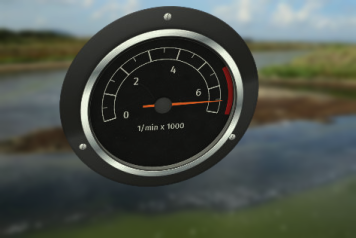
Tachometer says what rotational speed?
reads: 6500 rpm
